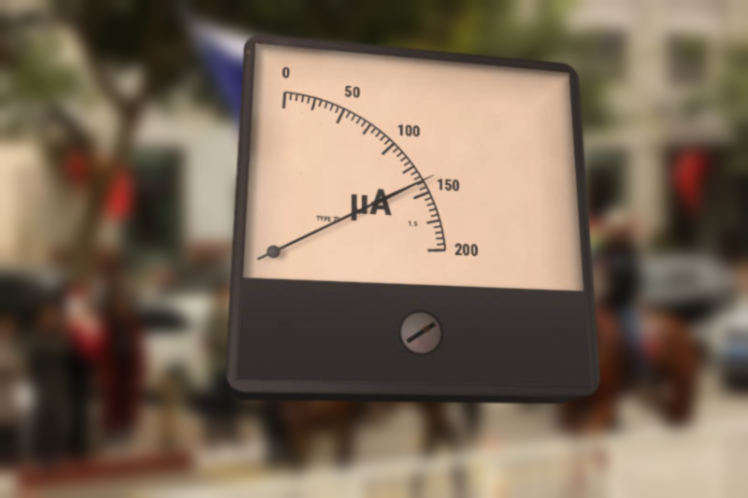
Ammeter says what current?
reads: 140 µA
